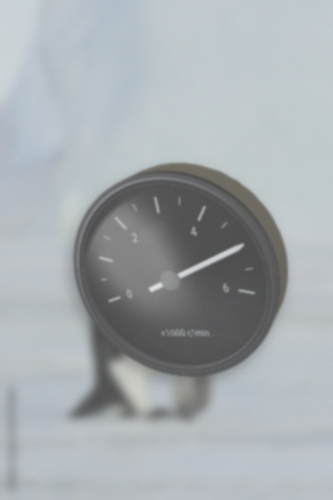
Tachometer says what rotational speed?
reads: 5000 rpm
